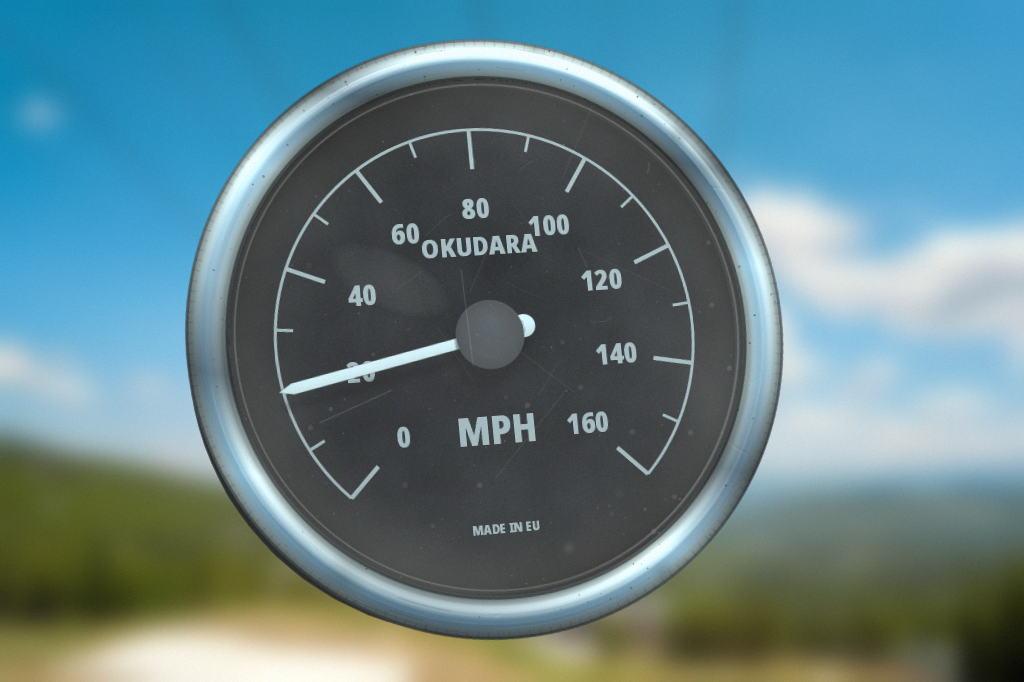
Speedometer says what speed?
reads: 20 mph
